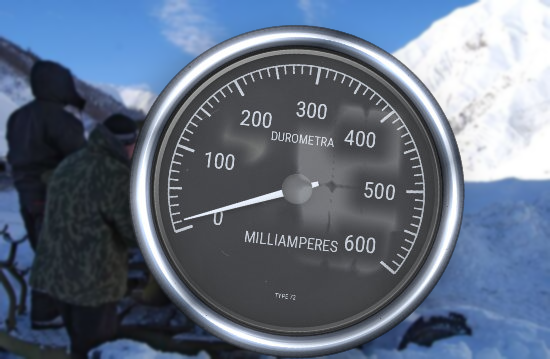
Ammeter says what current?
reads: 10 mA
